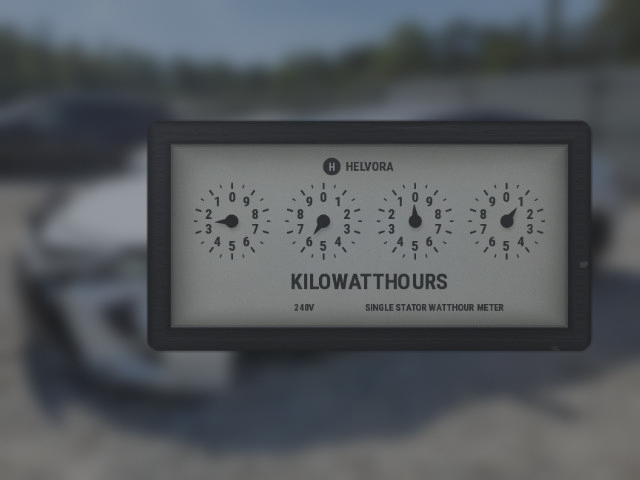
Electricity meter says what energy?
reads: 2601 kWh
